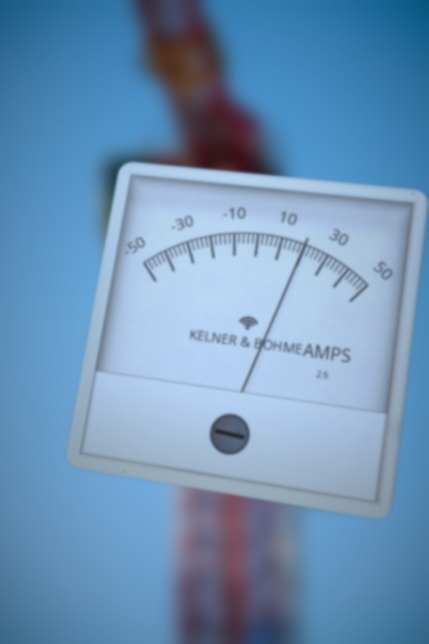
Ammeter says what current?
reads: 20 A
